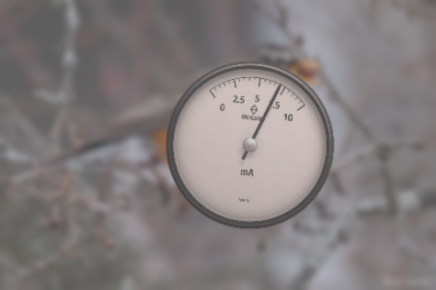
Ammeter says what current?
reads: 7 mA
